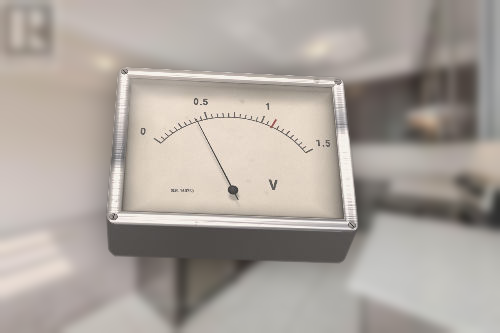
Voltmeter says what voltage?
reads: 0.4 V
